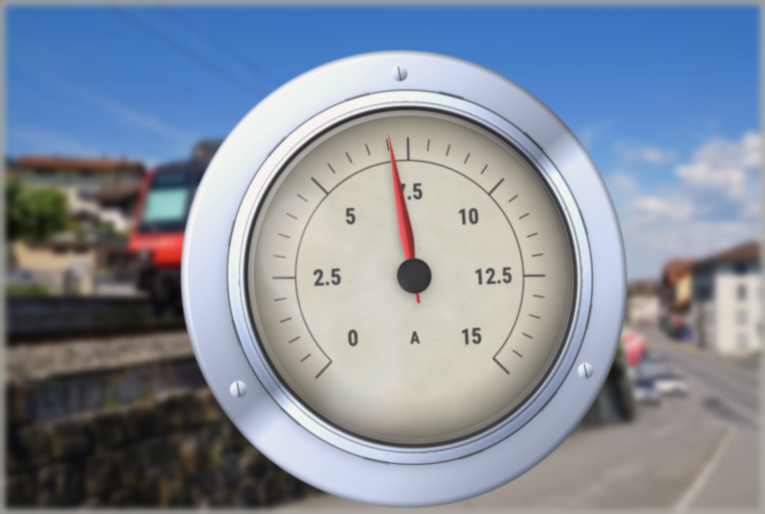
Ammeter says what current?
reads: 7 A
